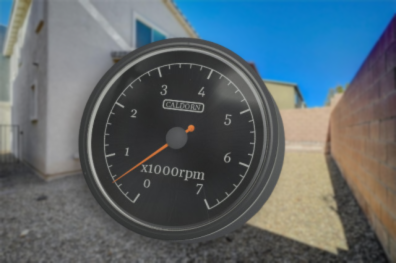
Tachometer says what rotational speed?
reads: 500 rpm
